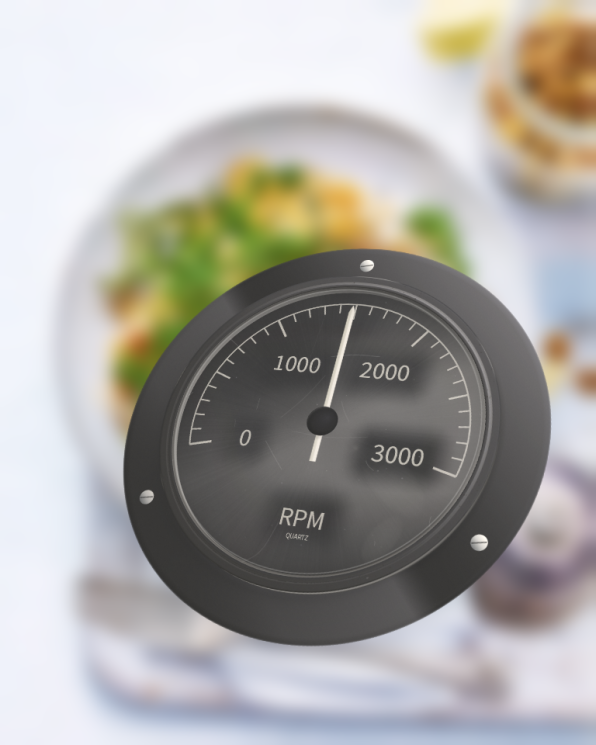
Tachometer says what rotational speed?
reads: 1500 rpm
